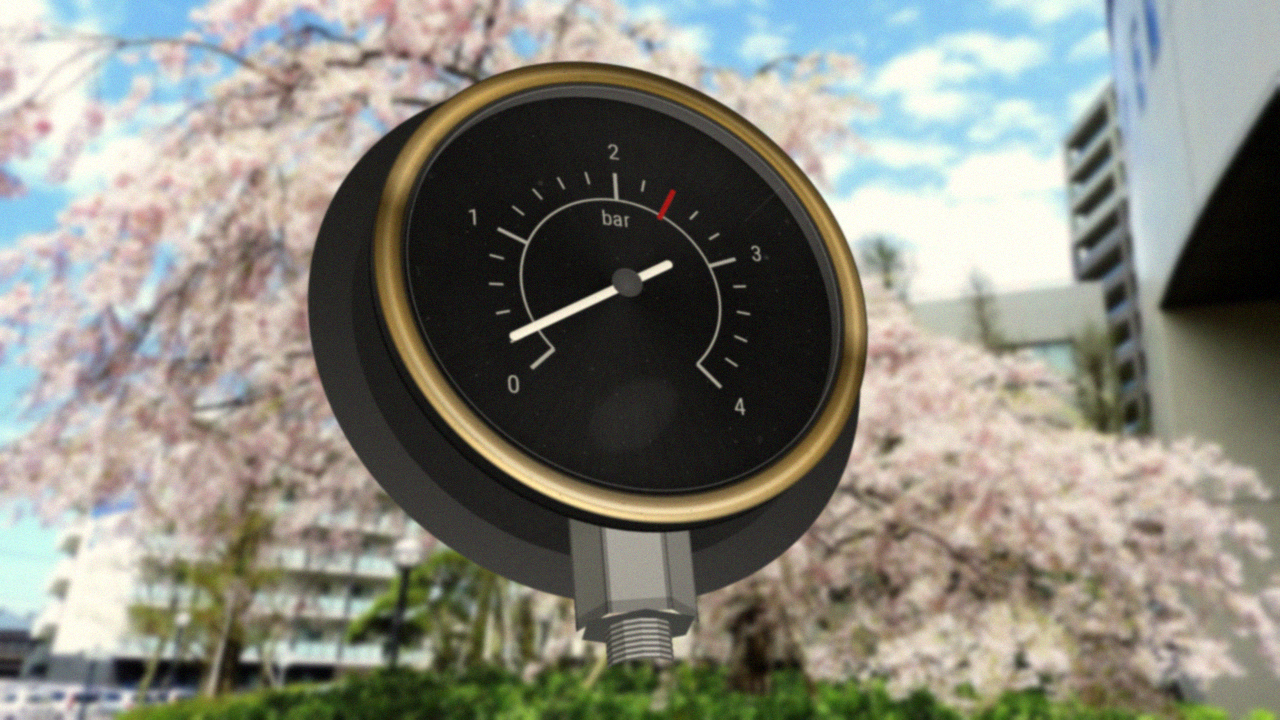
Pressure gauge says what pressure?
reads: 0.2 bar
